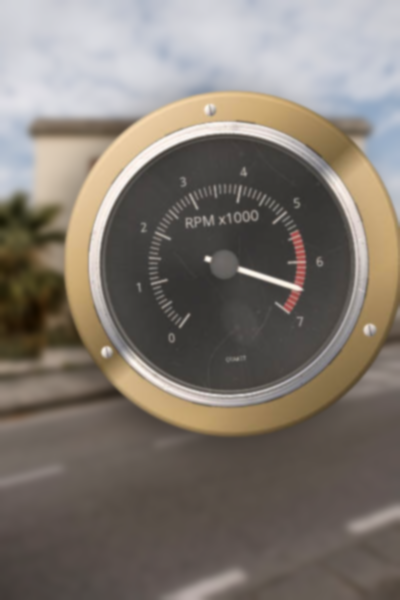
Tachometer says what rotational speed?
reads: 6500 rpm
